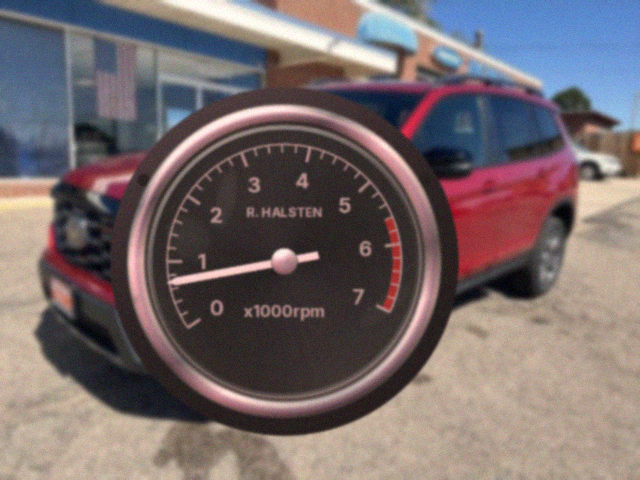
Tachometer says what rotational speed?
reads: 700 rpm
